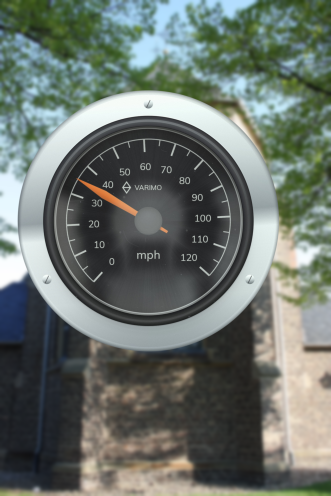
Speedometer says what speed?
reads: 35 mph
